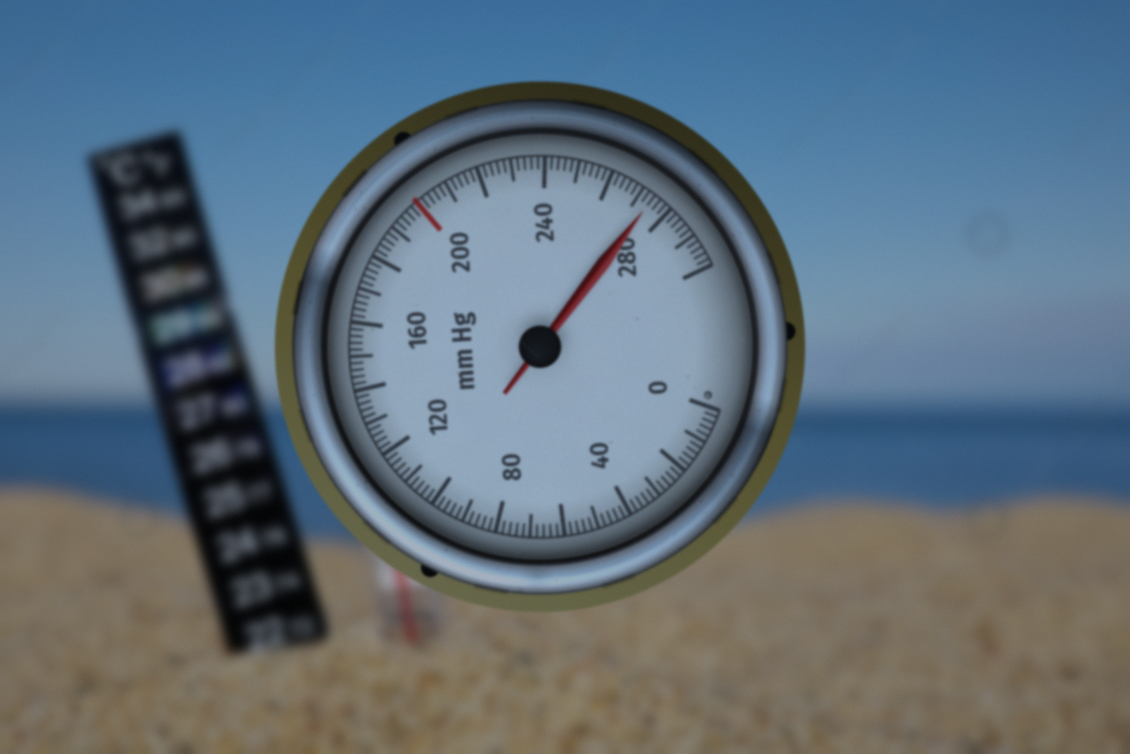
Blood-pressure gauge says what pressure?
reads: 274 mmHg
